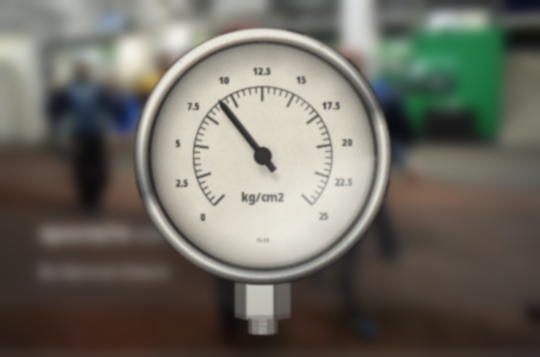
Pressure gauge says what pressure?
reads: 9 kg/cm²
